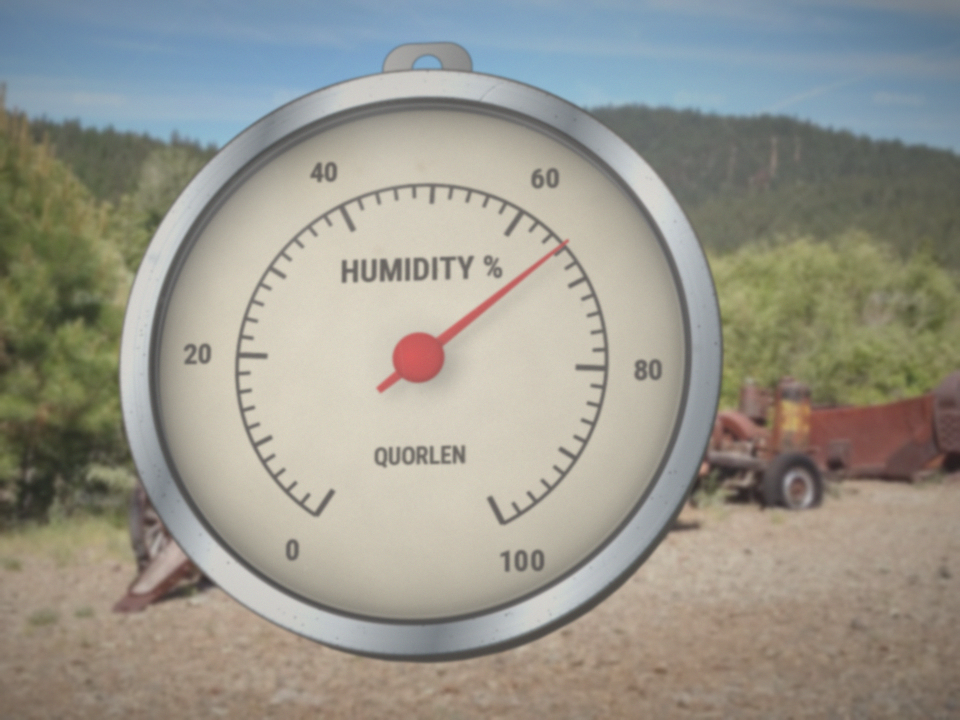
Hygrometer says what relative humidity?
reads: 66 %
